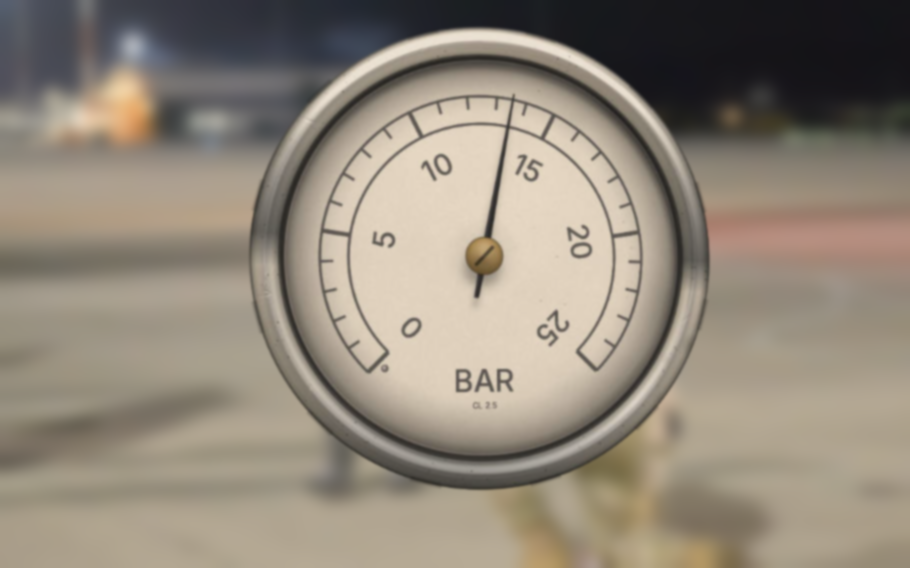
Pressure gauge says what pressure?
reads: 13.5 bar
